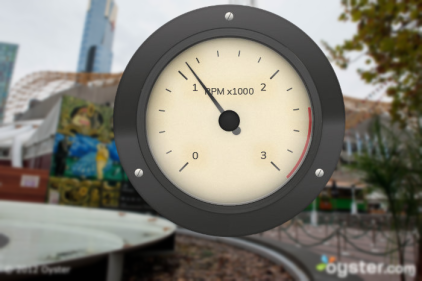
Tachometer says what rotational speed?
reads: 1100 rpm
